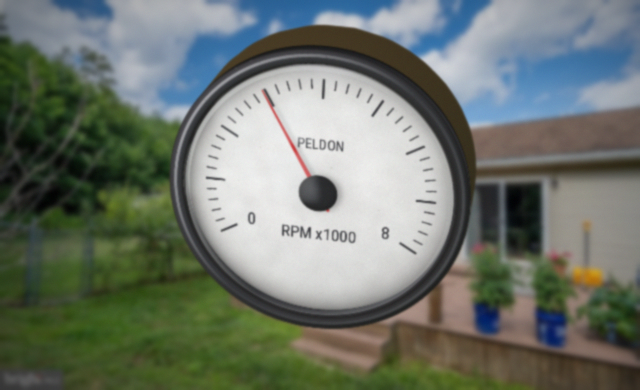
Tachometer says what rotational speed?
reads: 3000 rpm
